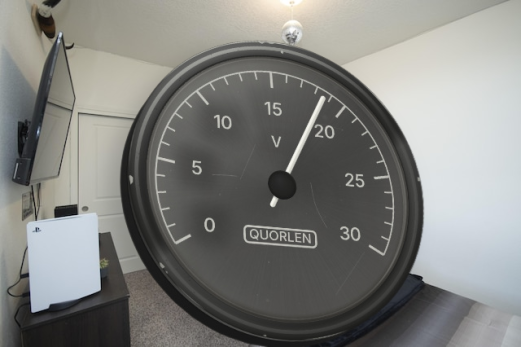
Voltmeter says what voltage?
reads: 18.5 V
